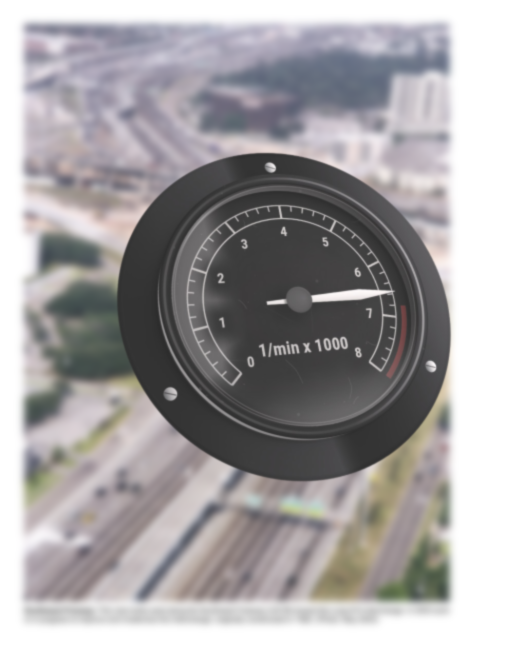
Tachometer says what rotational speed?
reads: 6600 rpm
